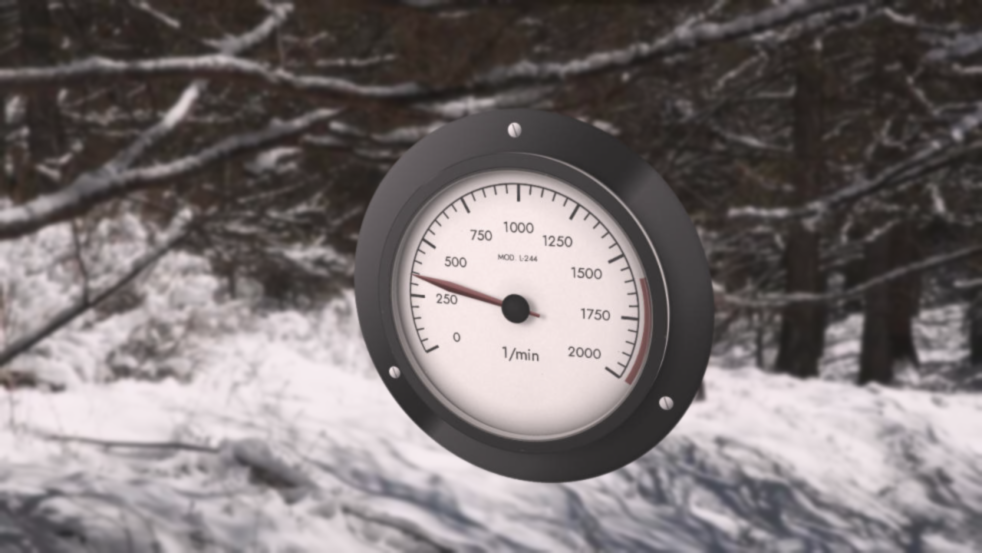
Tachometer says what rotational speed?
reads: 350 rpm
